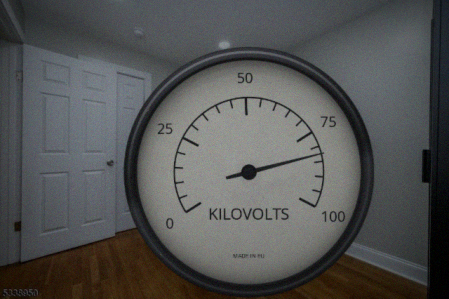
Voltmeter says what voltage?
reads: 82.5 kV
